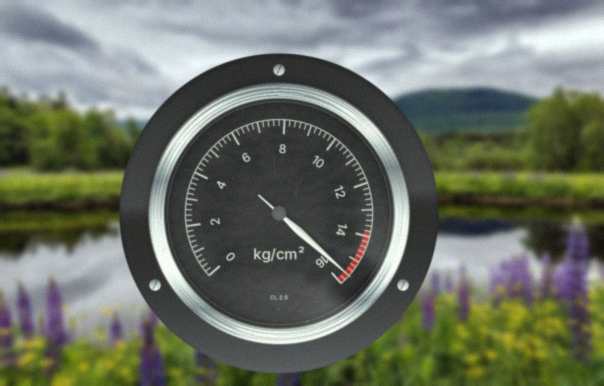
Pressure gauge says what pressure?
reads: 15.6 kg/cm²
